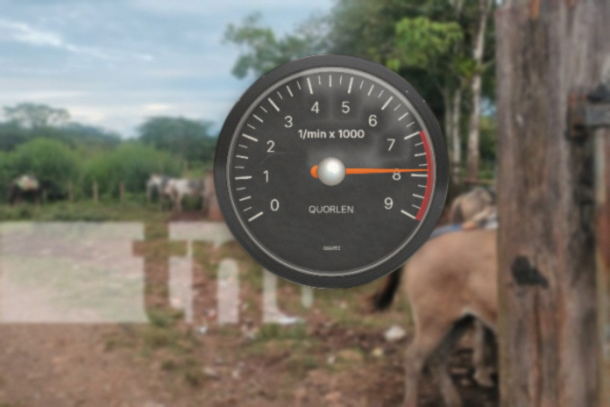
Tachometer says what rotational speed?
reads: 7875 rpm
